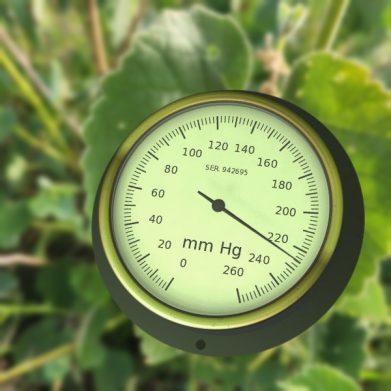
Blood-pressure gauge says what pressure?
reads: 226 mmHg
